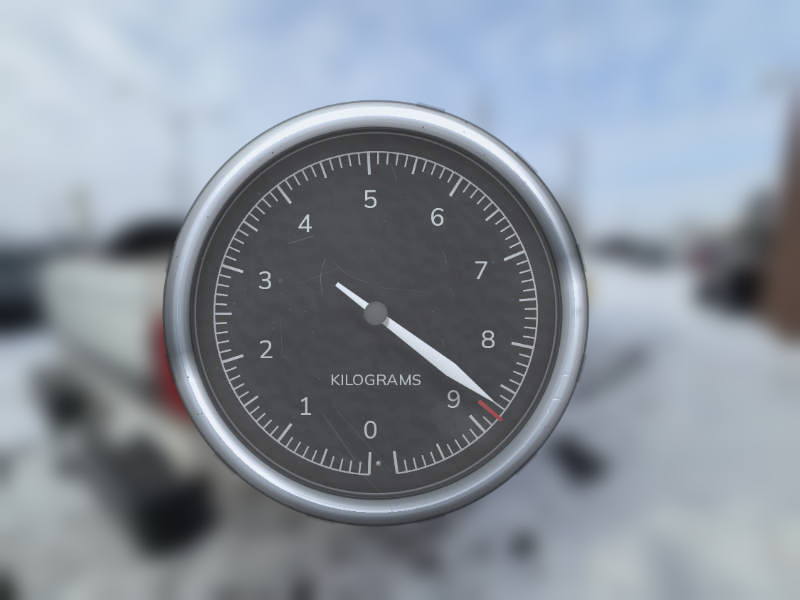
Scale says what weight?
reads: 8.7 kg
